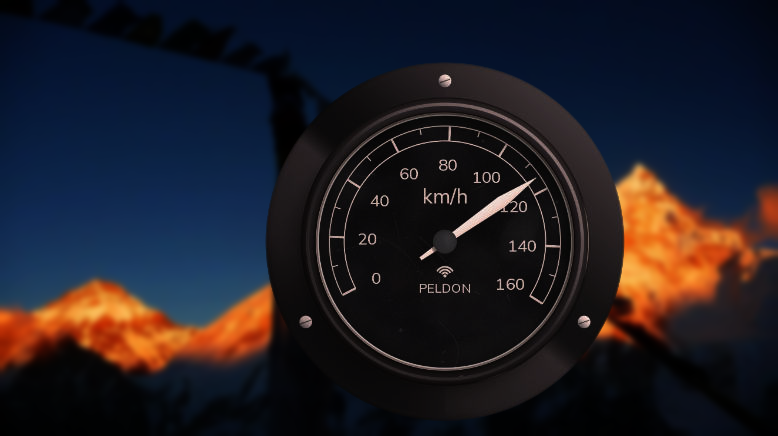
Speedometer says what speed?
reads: 115 km/h
